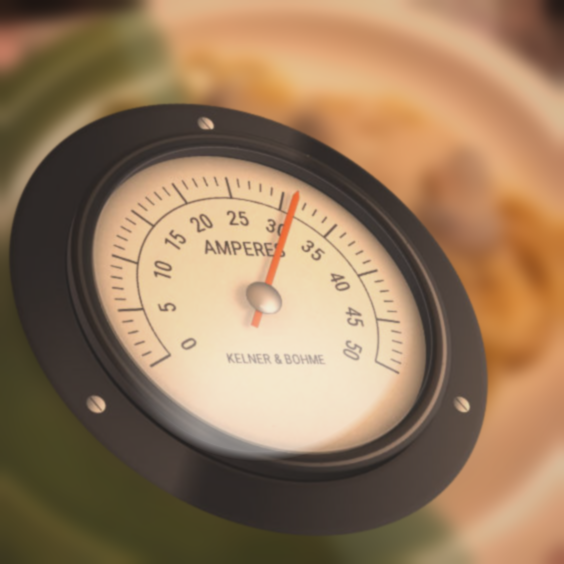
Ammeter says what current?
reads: 31 A
